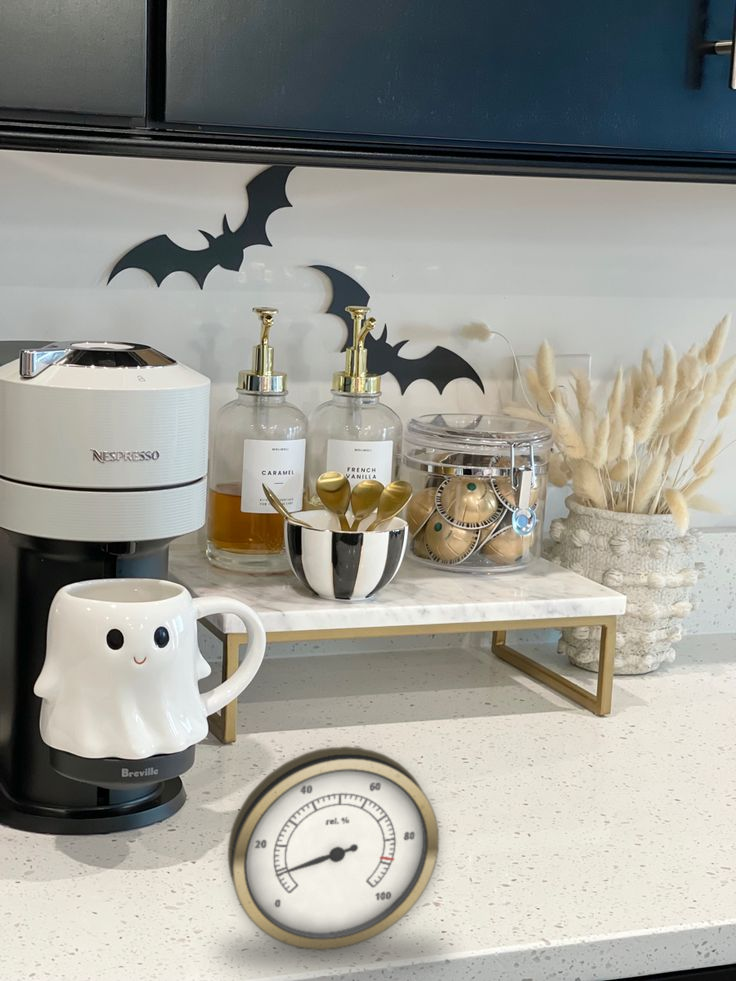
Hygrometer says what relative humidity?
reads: 10 %
